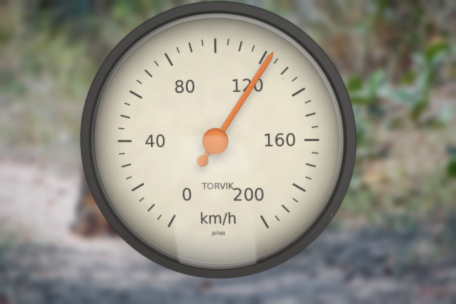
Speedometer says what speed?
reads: 122.5 km/h
